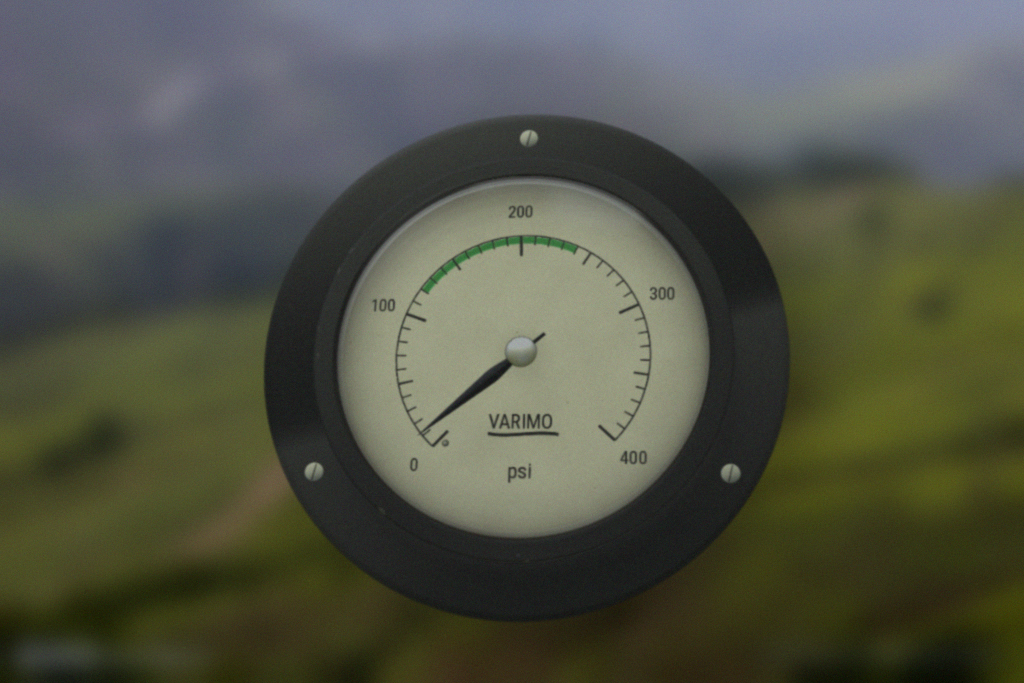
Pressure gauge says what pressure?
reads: 10 psi
